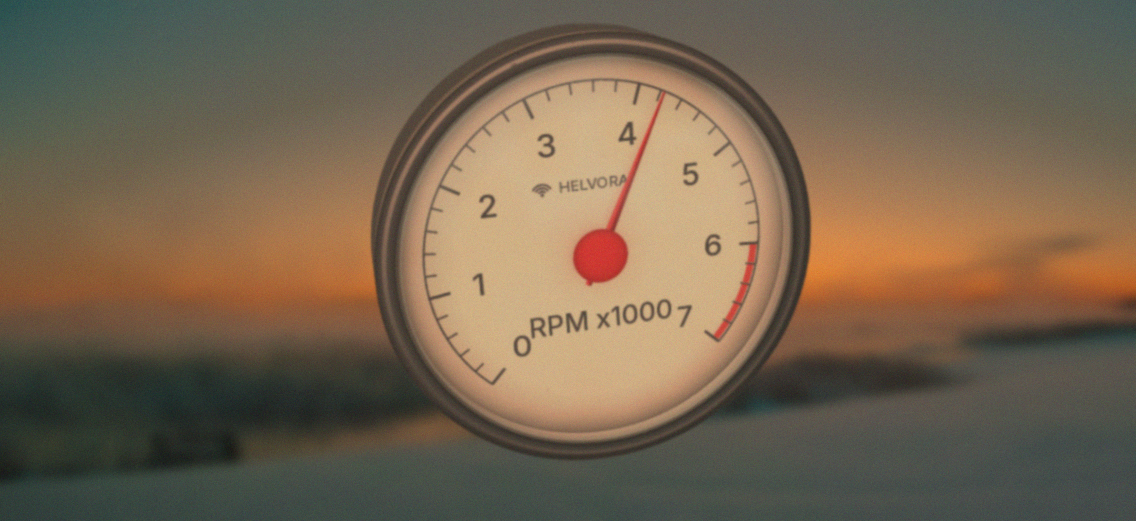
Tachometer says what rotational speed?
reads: 4200 rpm
